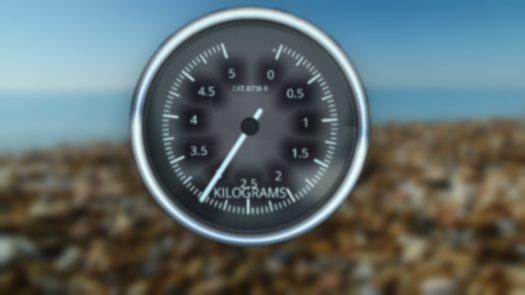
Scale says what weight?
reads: 3 kg
